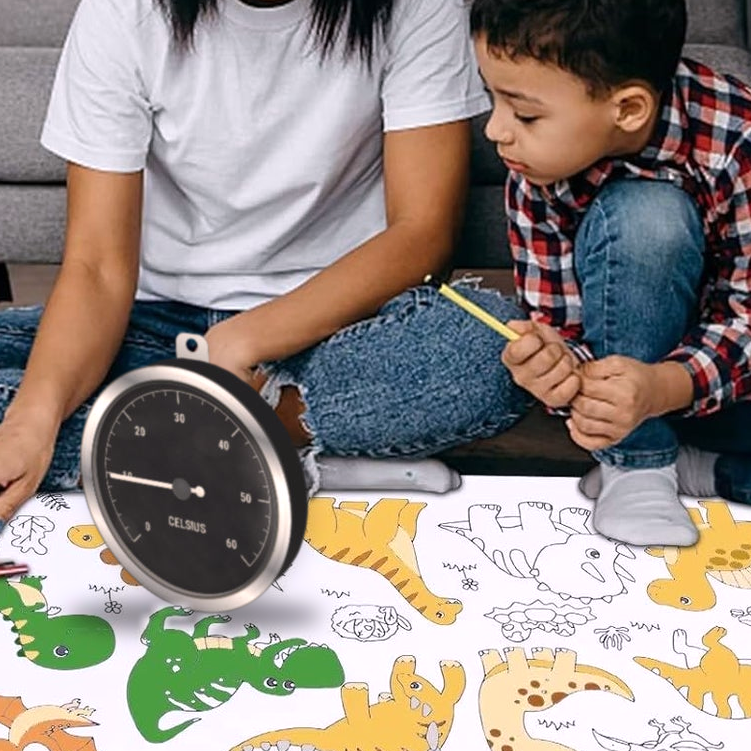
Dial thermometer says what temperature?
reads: 10 °C
